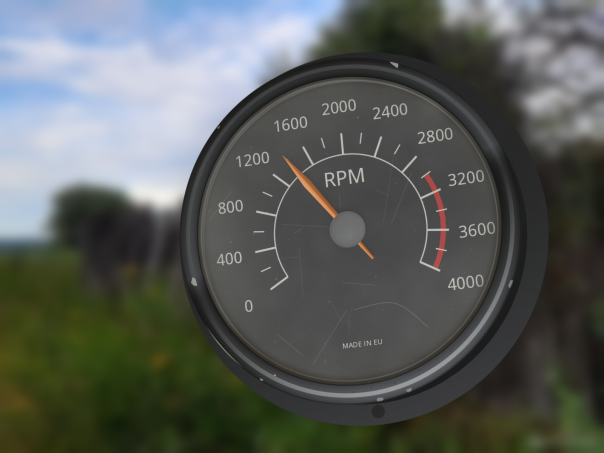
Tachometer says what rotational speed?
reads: 1400 rpm
